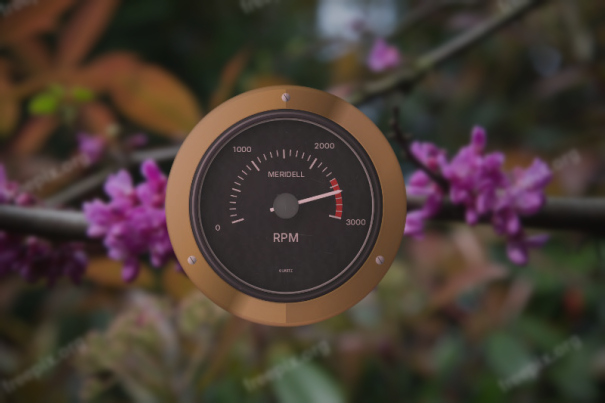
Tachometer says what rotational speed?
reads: 2600 rpm
